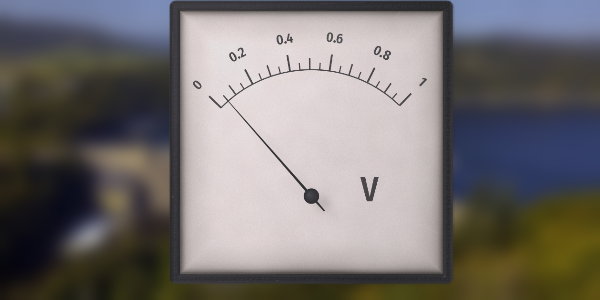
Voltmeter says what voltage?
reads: 0.05 V
